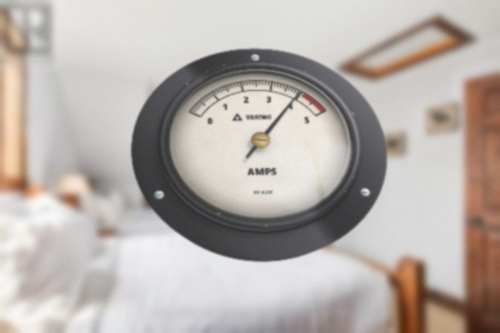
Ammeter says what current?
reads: 4 A
